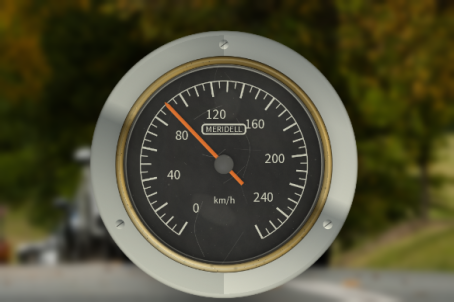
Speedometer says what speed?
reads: 90 km/h
